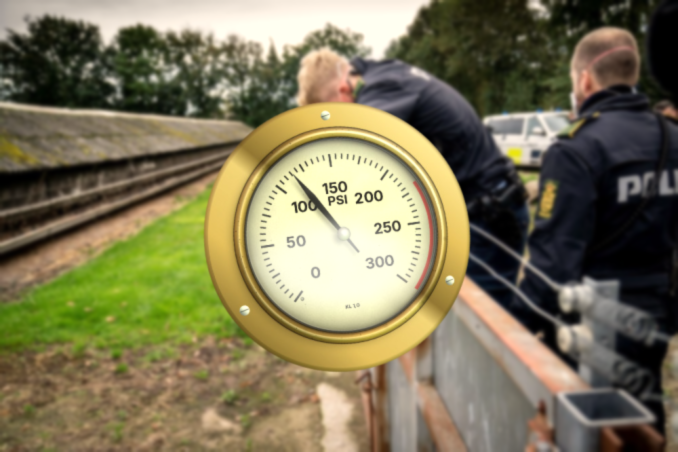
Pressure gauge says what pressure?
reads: 115 psi
